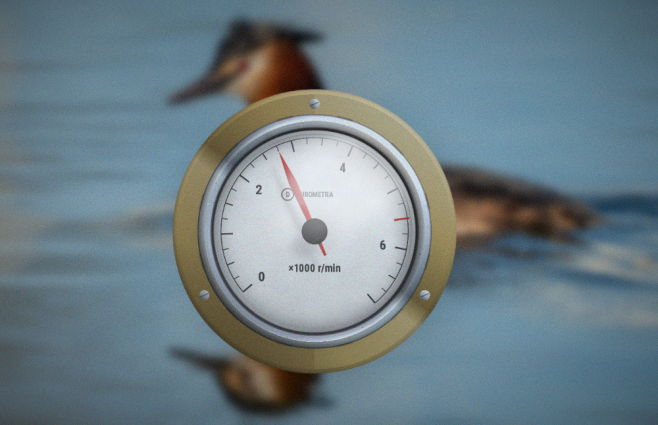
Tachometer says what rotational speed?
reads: 2750 rpm
